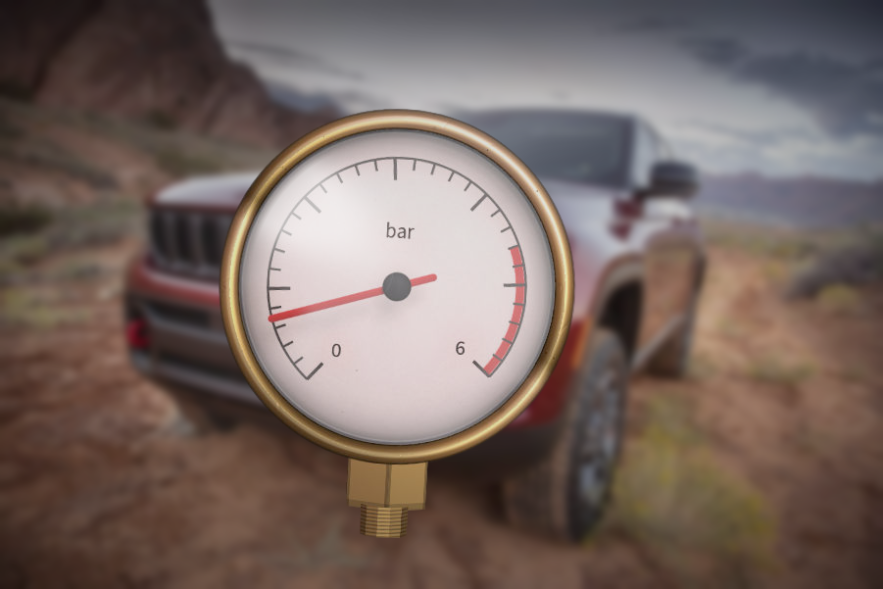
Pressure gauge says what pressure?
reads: 0.7 bar
